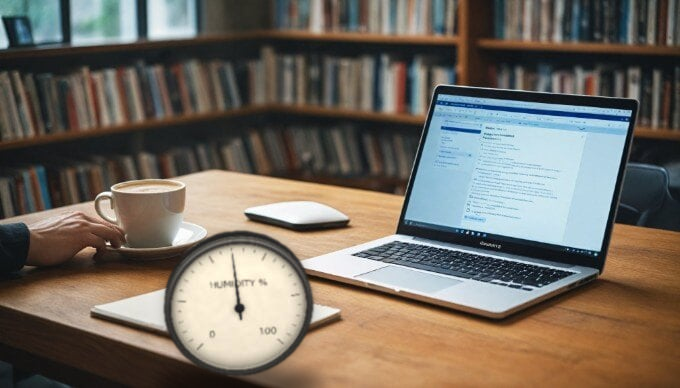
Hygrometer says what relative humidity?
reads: 48 %
